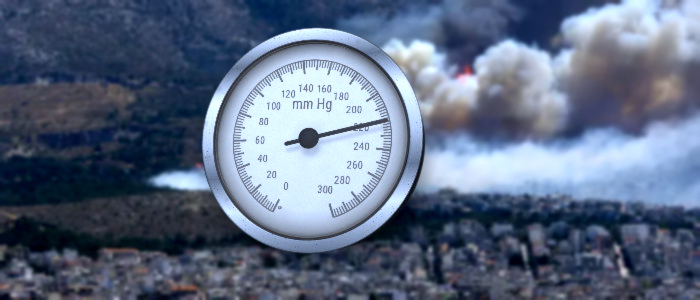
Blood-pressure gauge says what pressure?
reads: 220 mmHg
